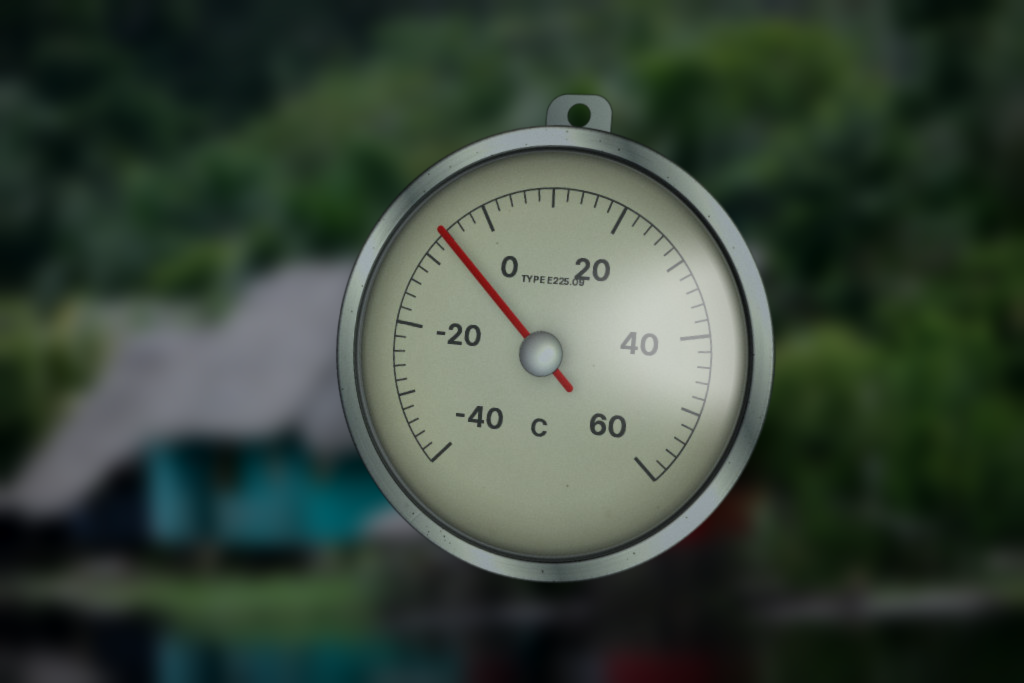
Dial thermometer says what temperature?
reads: -6 °C
